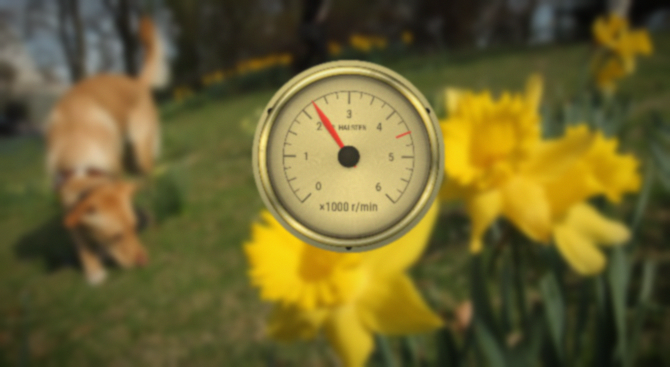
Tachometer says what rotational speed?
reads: 2250 rpm
